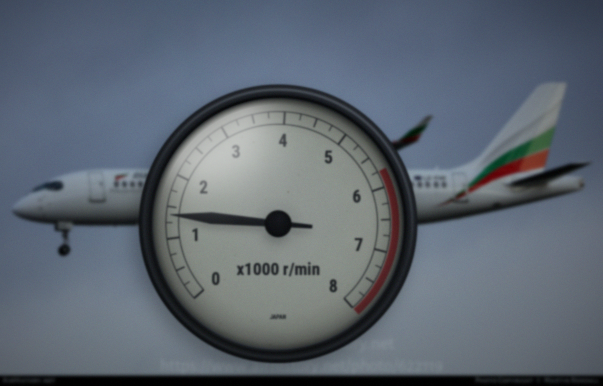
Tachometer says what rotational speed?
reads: 1375 rpm
